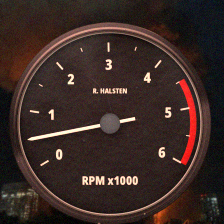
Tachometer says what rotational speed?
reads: 500 rpm
